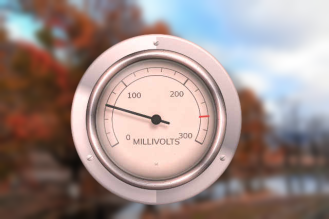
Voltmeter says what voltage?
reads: 60 mV
